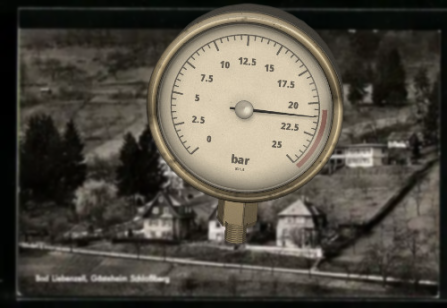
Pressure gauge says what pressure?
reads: 21 bar
